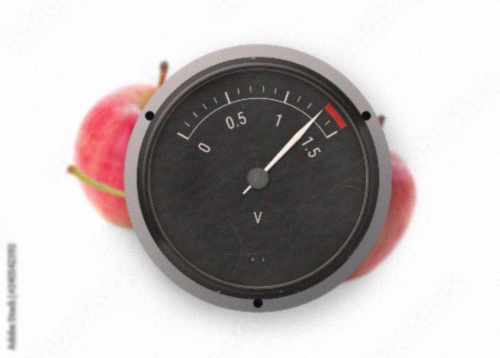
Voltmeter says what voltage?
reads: 1.3 V
